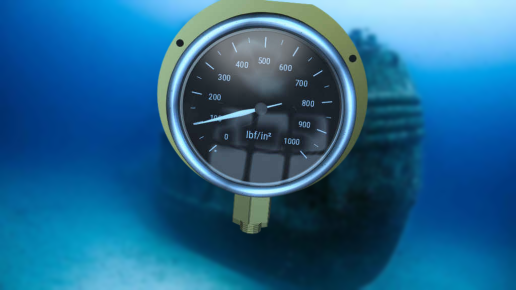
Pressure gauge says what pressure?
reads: 100 psi
